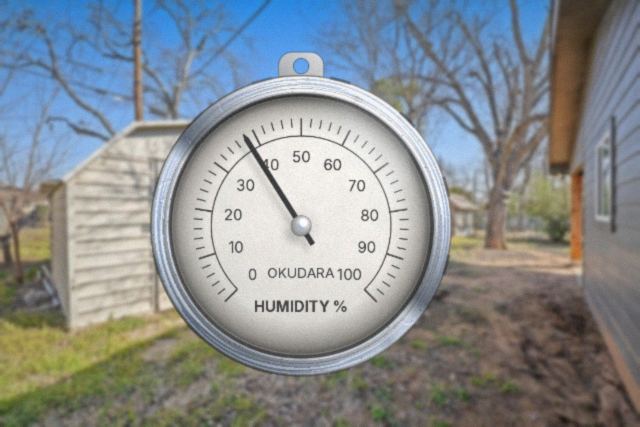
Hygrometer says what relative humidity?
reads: 38 %
